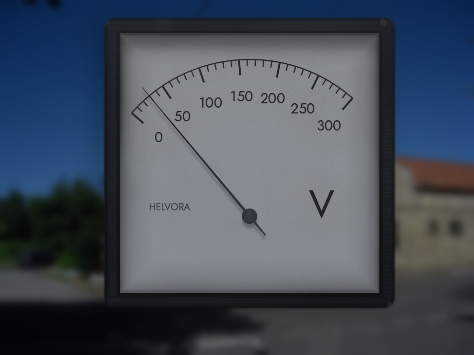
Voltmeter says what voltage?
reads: 30 V
